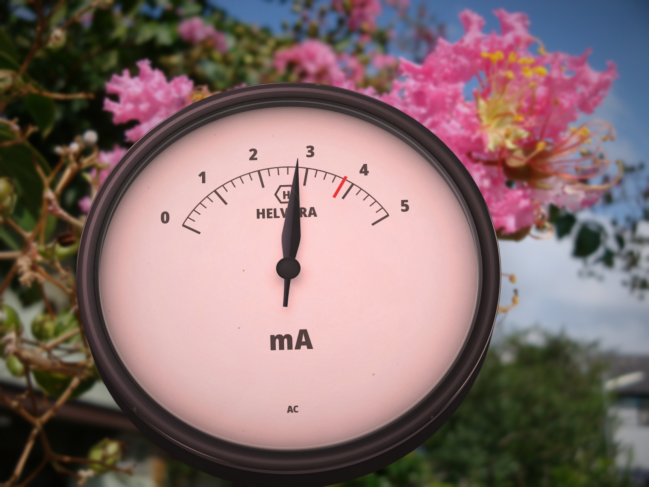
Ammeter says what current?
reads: 2.8 mA
